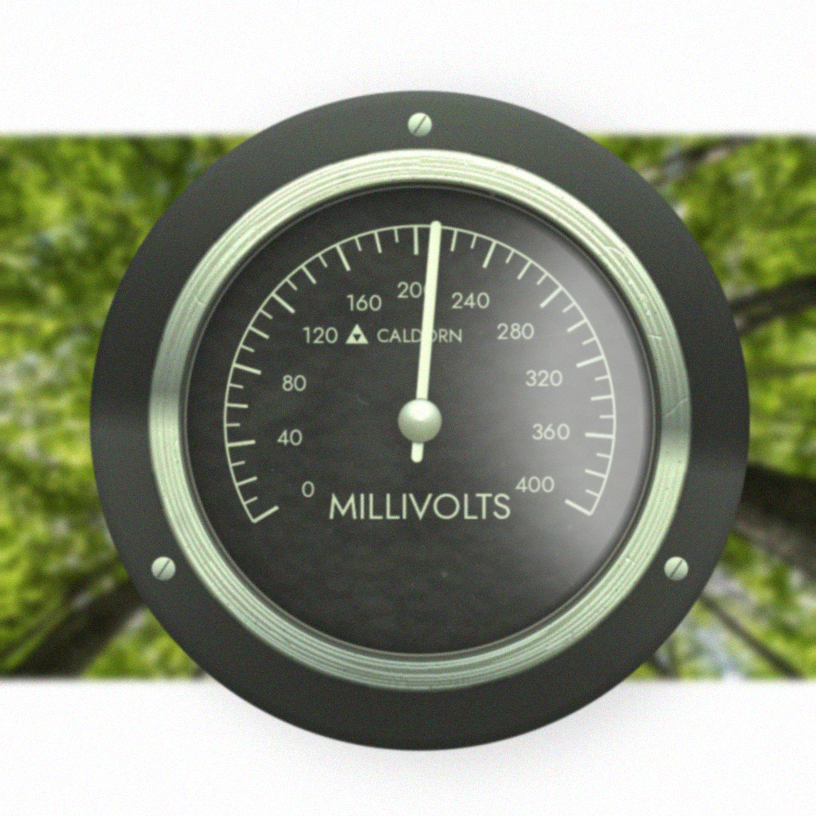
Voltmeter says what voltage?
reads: 210 mV
